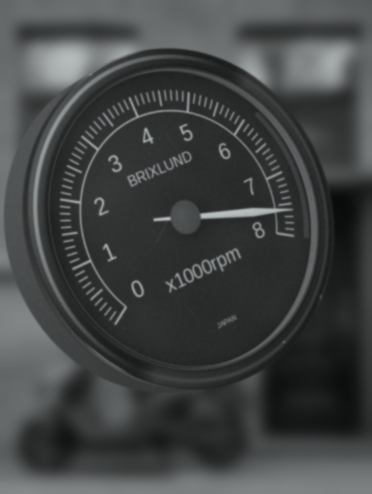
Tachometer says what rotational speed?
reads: 7600 rpm
